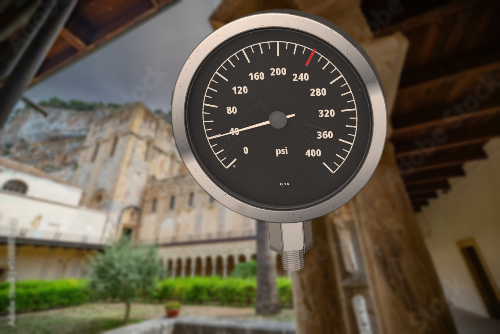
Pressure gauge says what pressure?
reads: 40 psi
